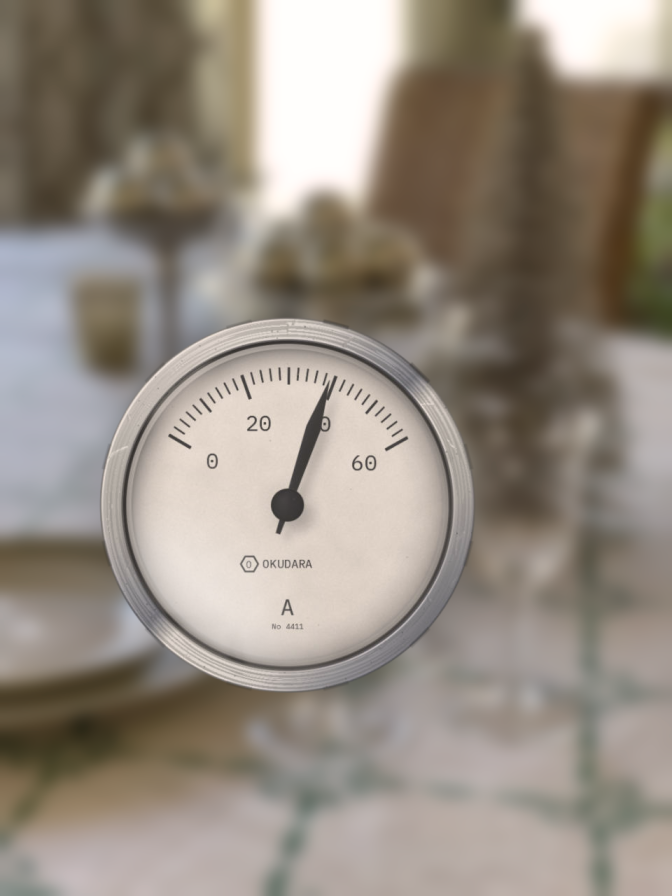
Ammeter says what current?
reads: 39 A
